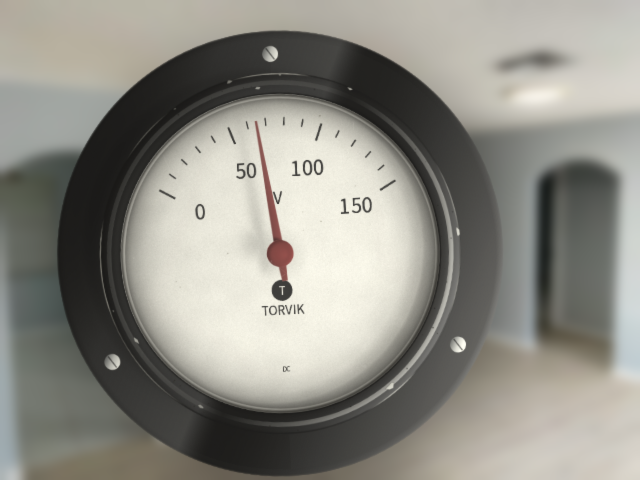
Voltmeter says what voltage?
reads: 65 V
